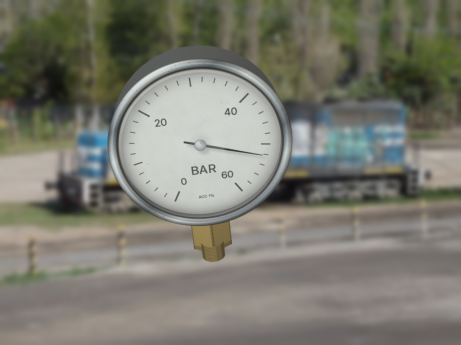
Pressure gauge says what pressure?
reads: 52 bar
